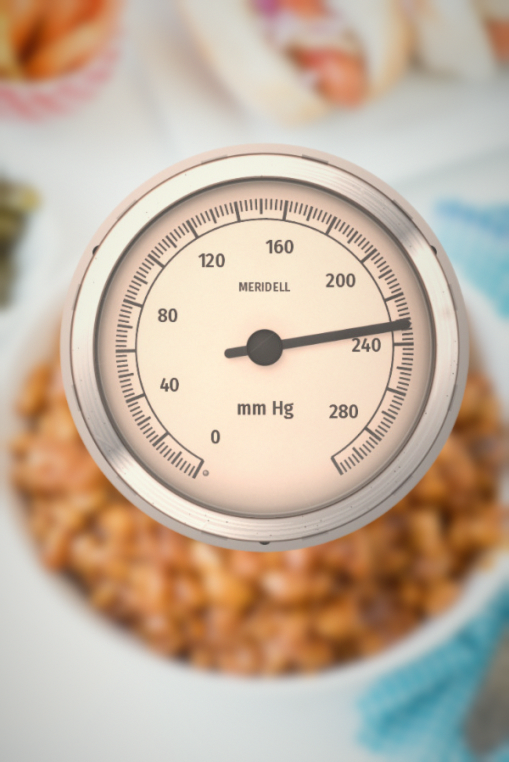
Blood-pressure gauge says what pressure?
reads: 232 mmHg
